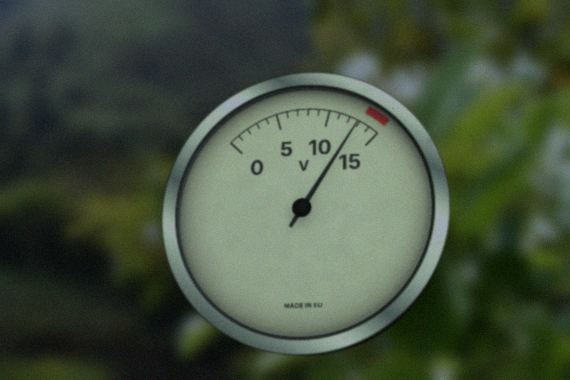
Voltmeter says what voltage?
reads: 13 V
